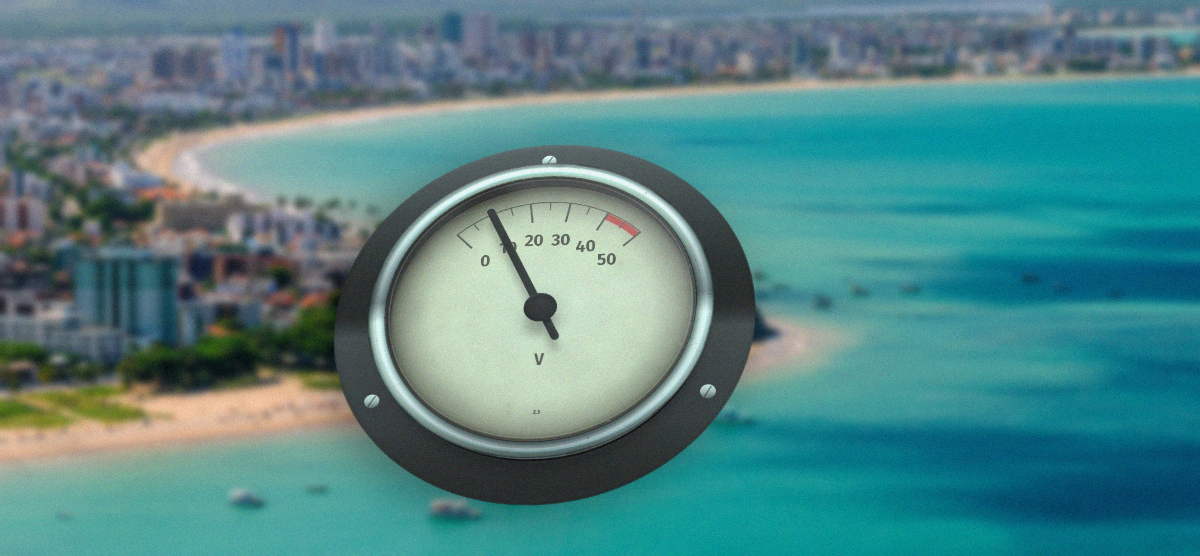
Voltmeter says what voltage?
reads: 10 V
